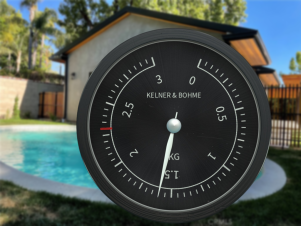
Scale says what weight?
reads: 1.6 kg
